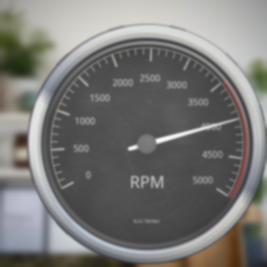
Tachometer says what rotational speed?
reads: 4000 rpm
